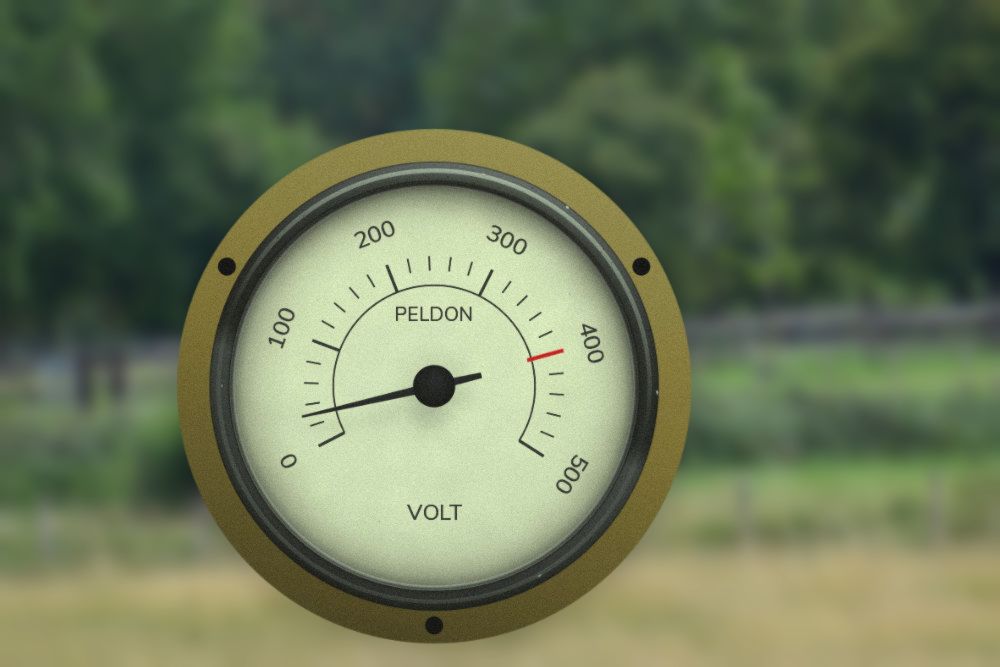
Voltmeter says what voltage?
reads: 30 V
